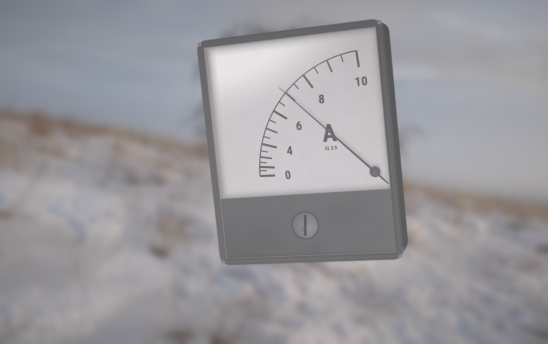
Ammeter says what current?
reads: 7 A
